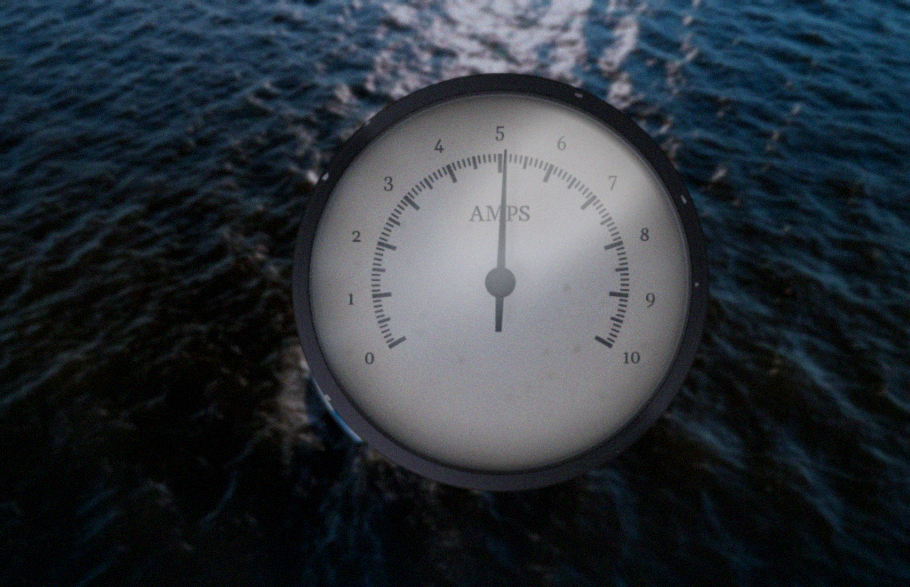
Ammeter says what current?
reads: 5.1 A
